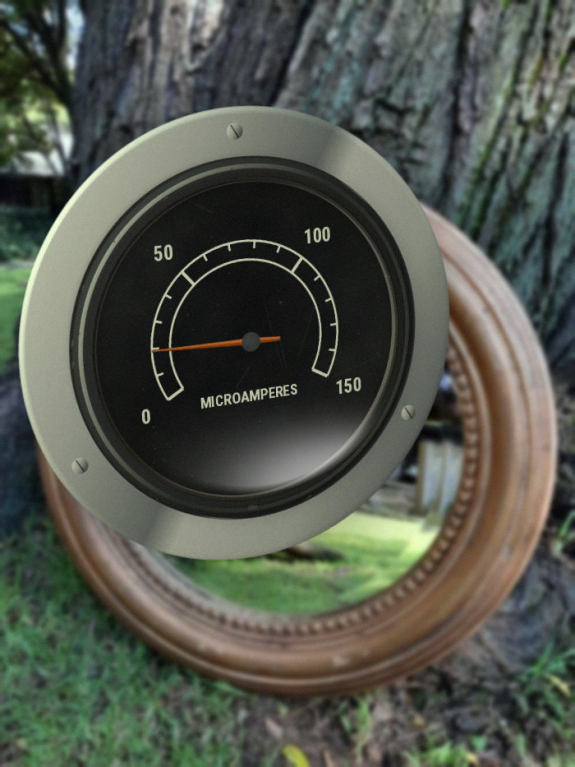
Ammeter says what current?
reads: 20 µA
